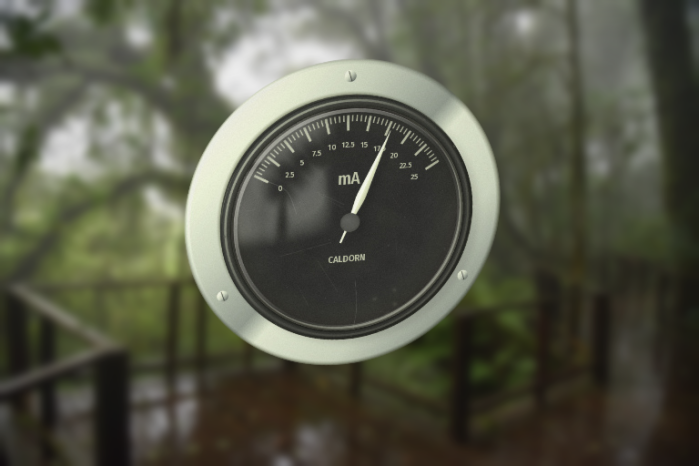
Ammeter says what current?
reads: 17.5 mA
